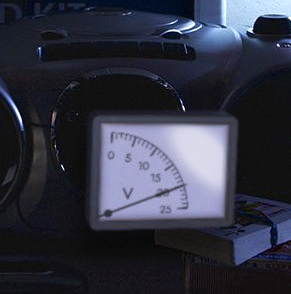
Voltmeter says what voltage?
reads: 20 V
